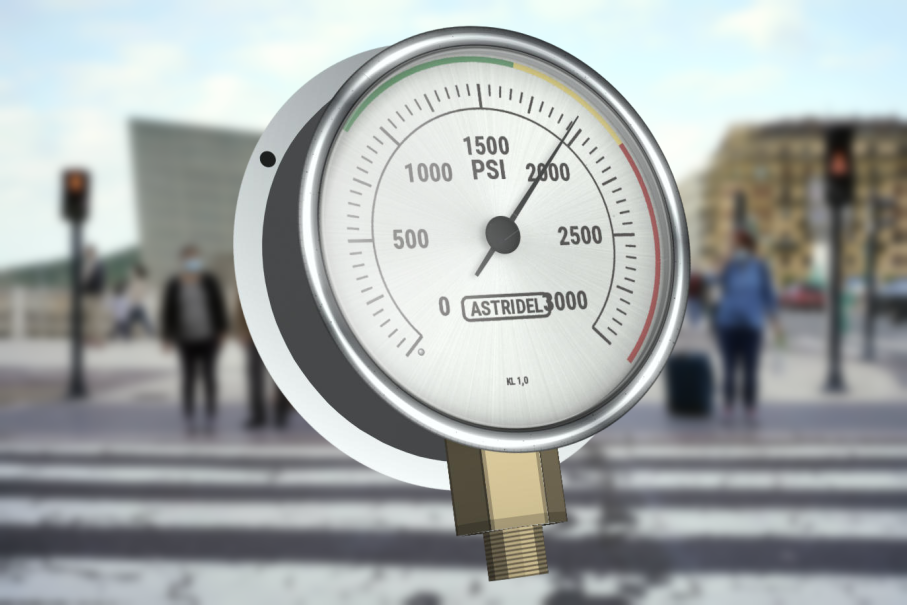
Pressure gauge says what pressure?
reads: 1950 psi
